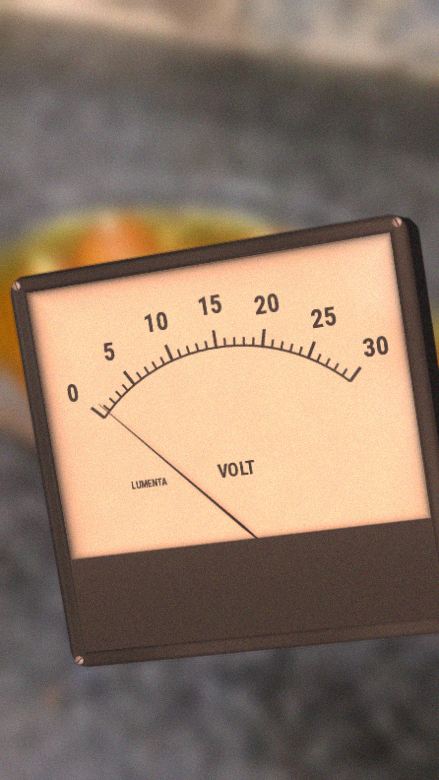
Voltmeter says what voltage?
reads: 1 V
